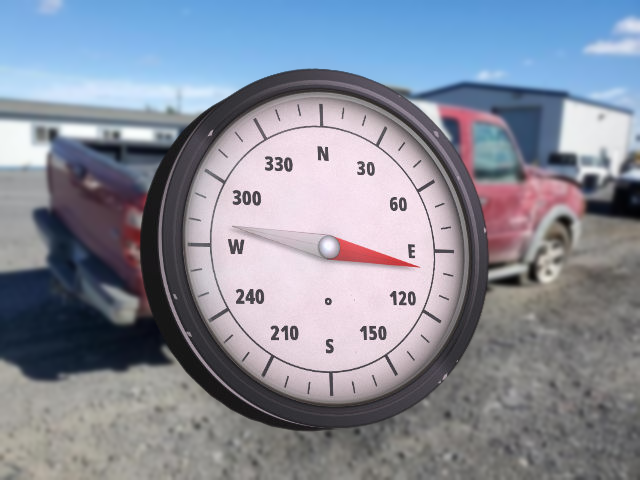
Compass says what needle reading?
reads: 100 °
